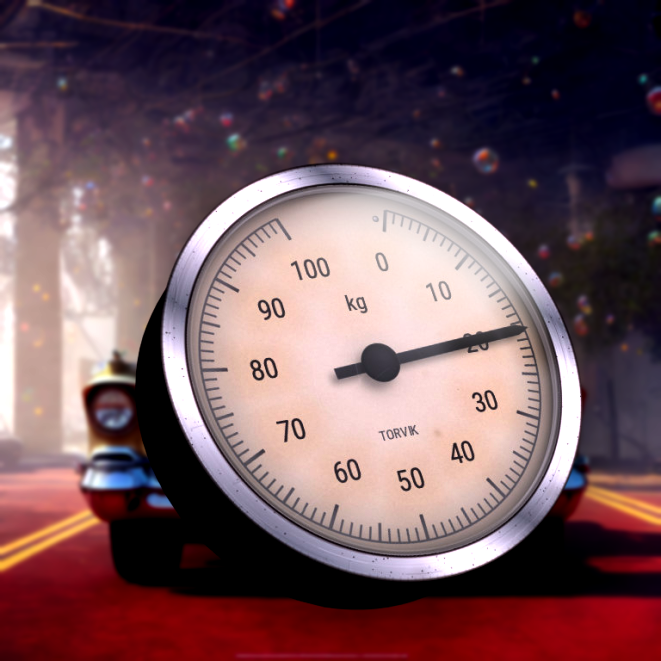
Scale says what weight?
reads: 20 kg
